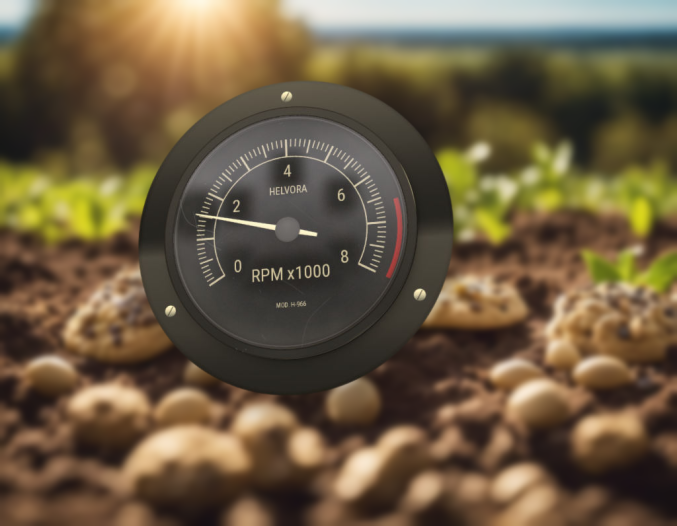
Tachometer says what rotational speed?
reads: 1500 rpm
